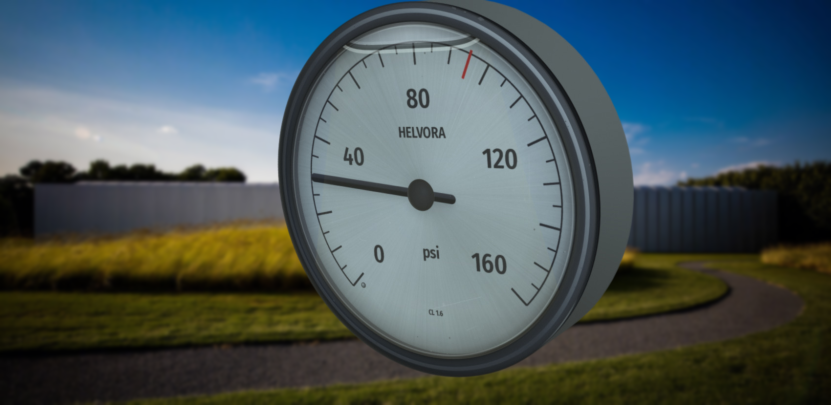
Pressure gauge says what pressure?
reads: 30 psi
